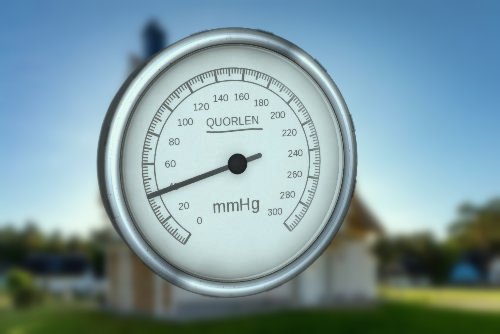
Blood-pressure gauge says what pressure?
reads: 40 mmHg
